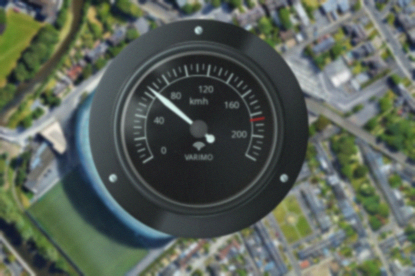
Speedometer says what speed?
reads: 65 km/h
